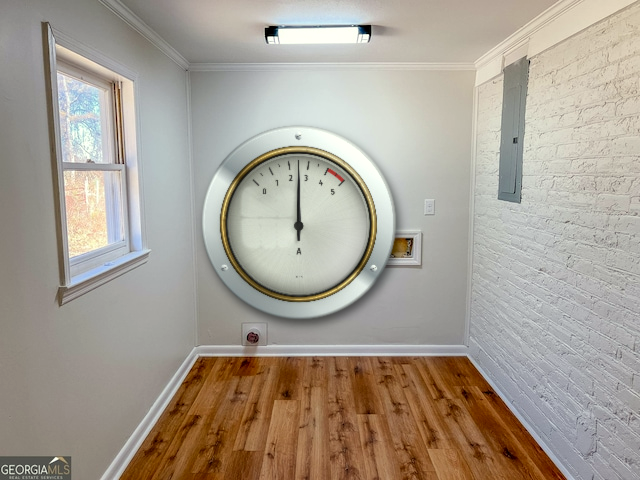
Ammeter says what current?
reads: 2.5 A
